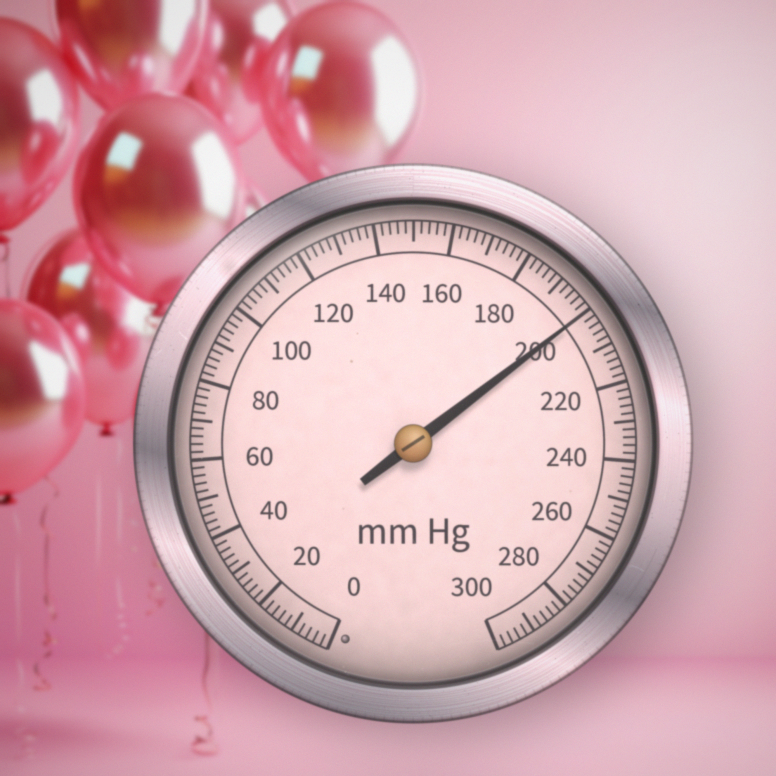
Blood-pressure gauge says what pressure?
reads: 200 mmHg
